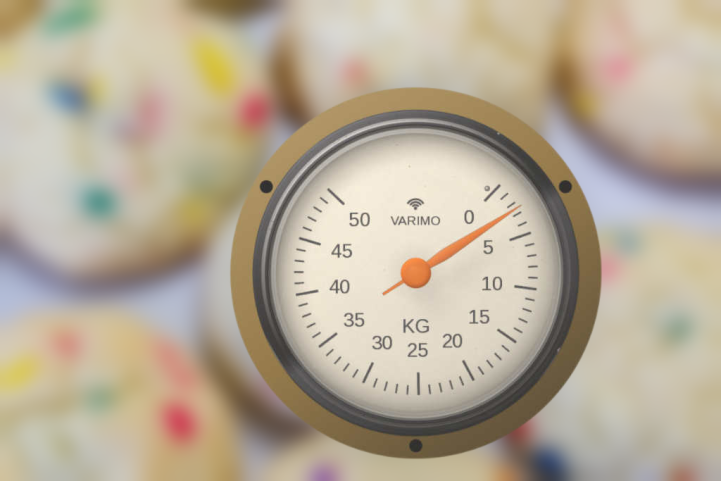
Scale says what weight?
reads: 2.5 kg
